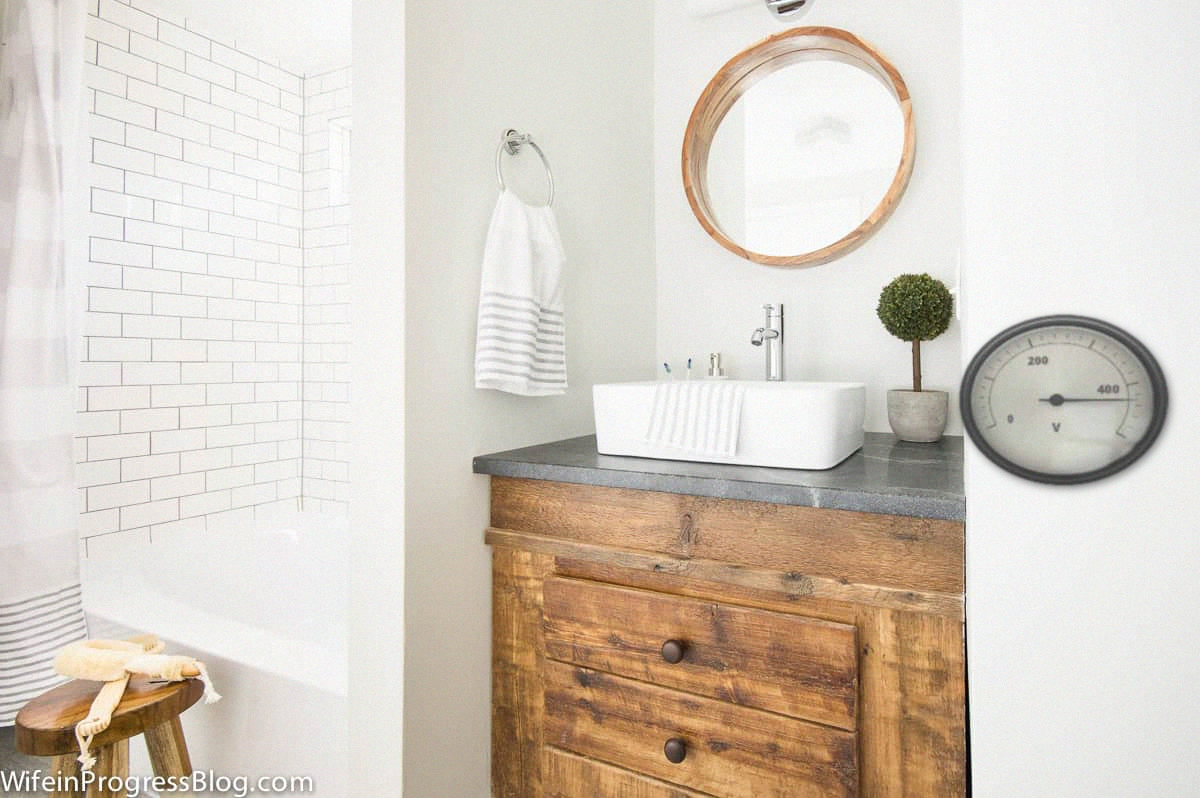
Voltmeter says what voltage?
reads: 430 V
